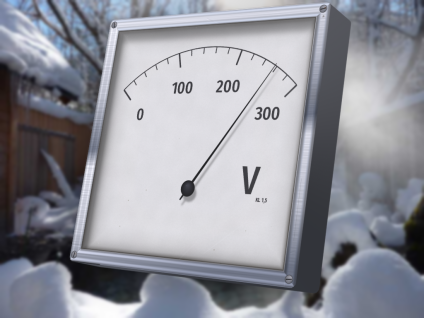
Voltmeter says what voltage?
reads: 260 V
